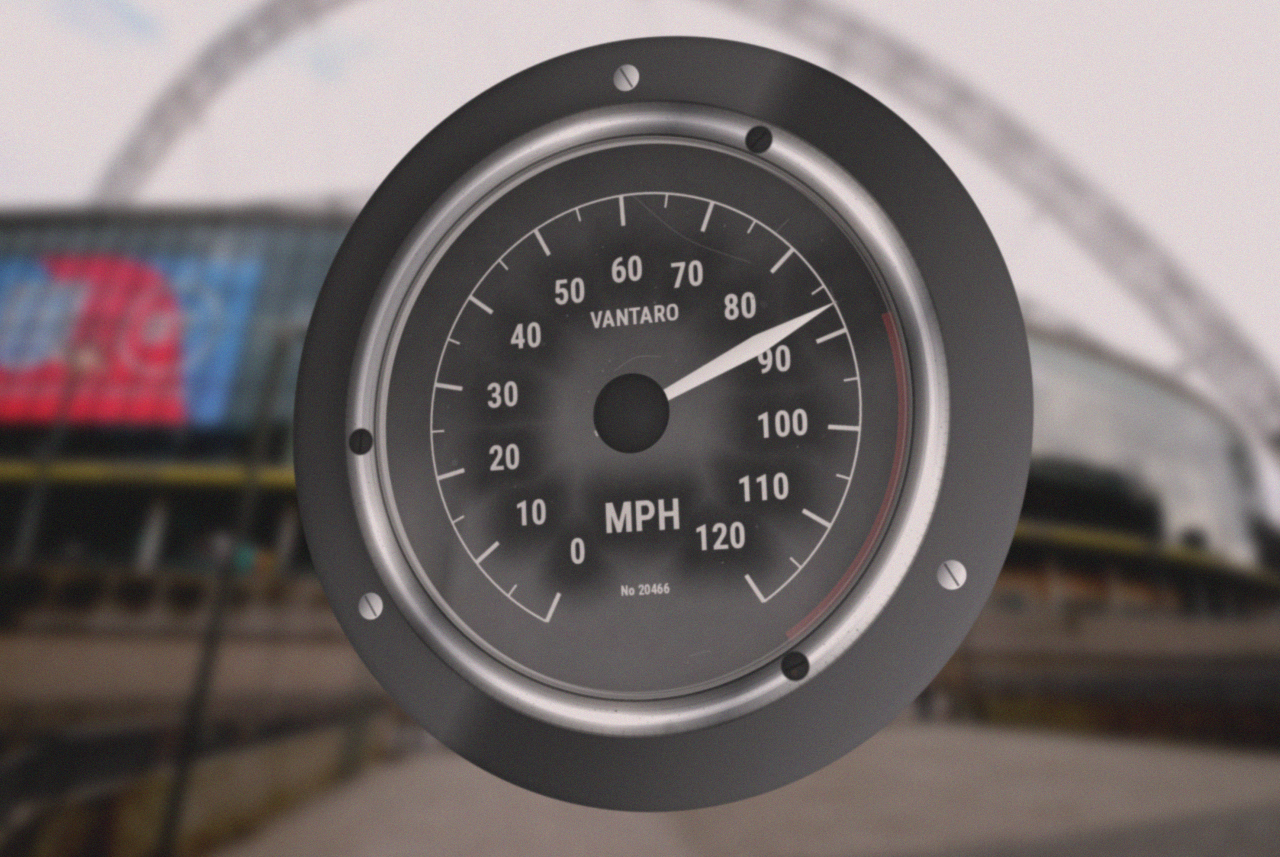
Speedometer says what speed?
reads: 87.5 mph
